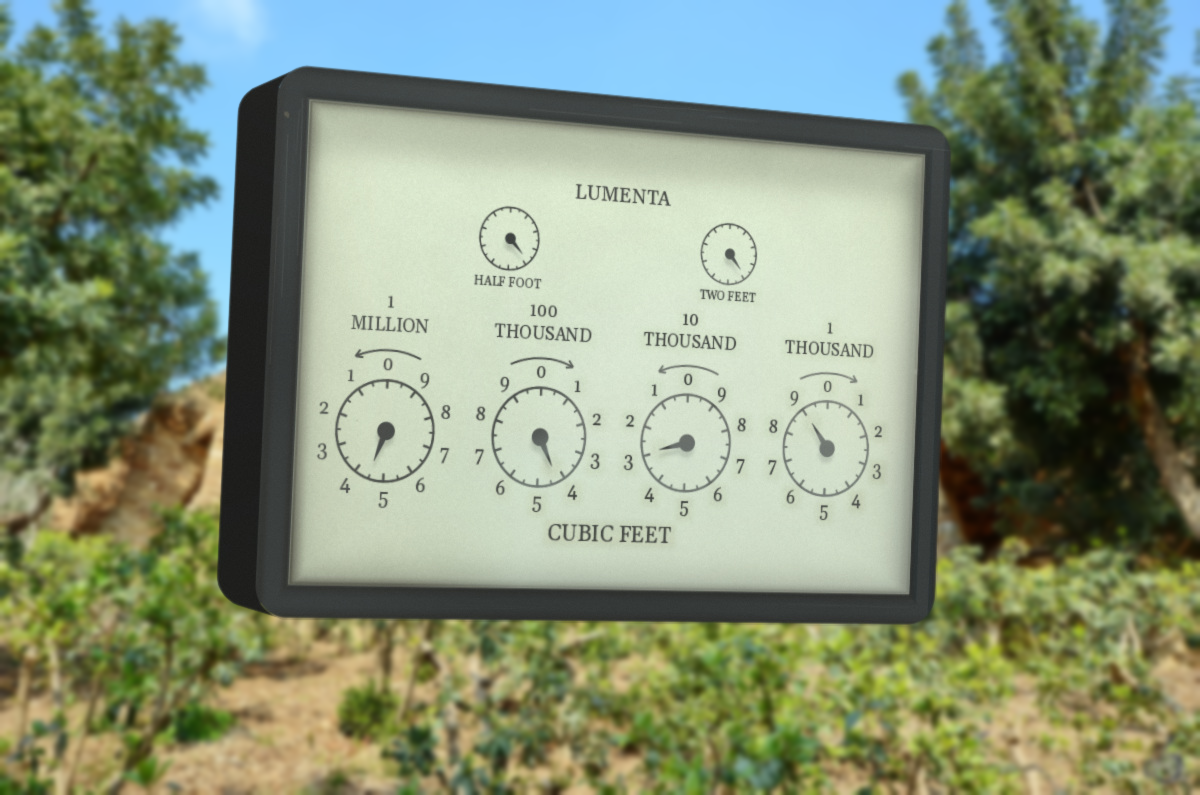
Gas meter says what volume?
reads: 442900 ft³
